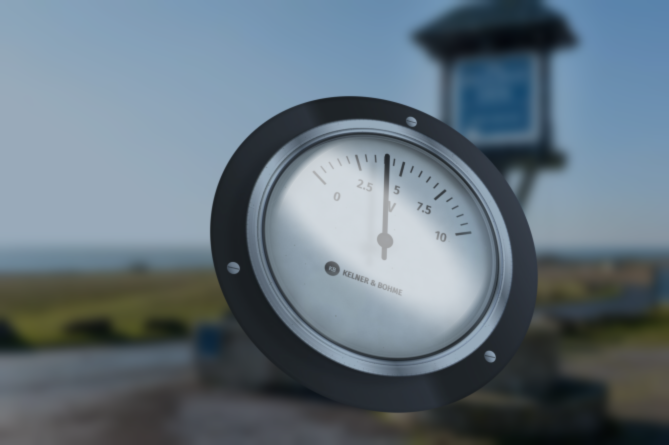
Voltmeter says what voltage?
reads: 4 V
